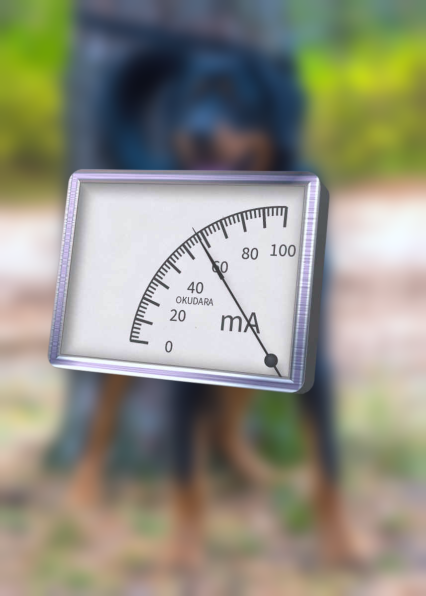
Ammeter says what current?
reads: 58 mA
